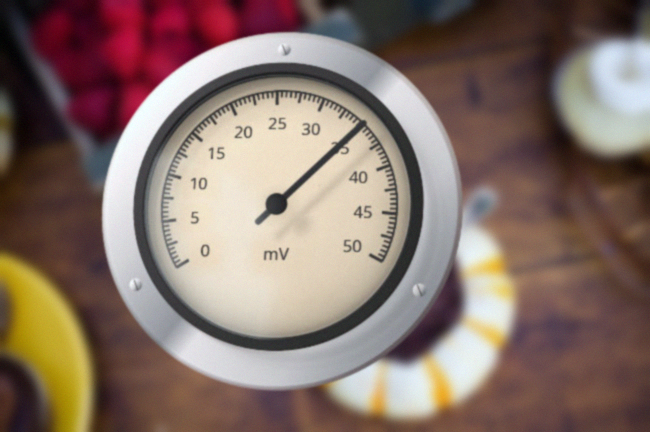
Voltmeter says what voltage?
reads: 35 mV
